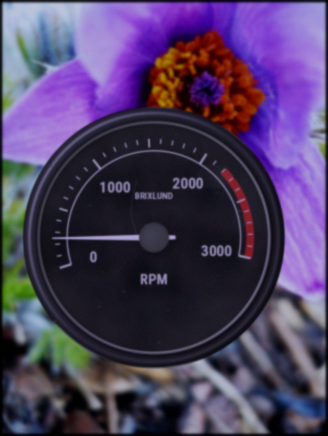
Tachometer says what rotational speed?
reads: 250 rpm
